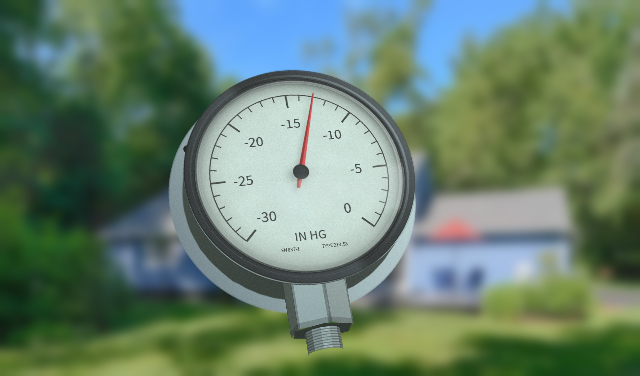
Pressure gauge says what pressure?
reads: -13 inHg
